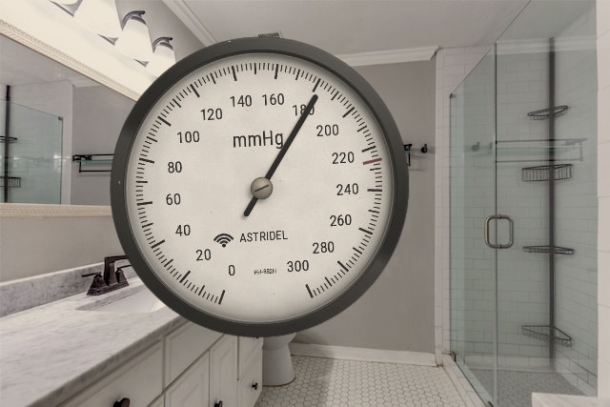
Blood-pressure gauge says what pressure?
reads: 182 mmHg
